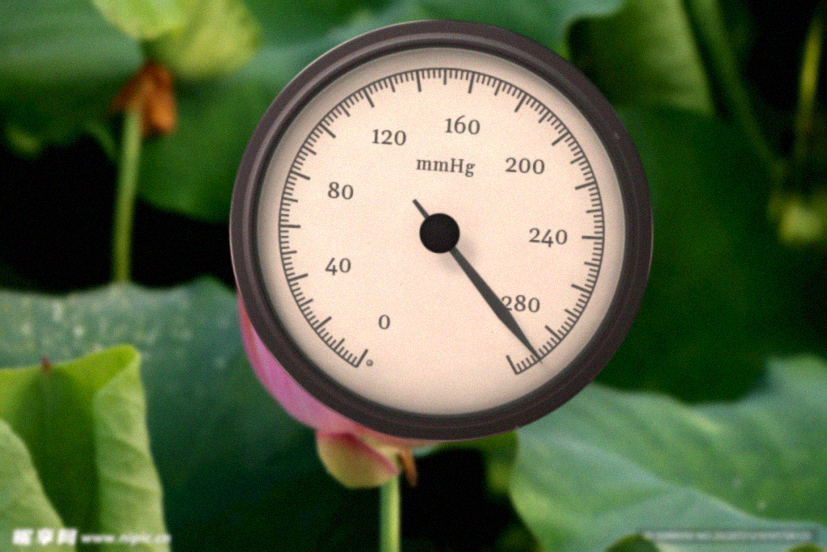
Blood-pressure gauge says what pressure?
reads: 290 mmHg
